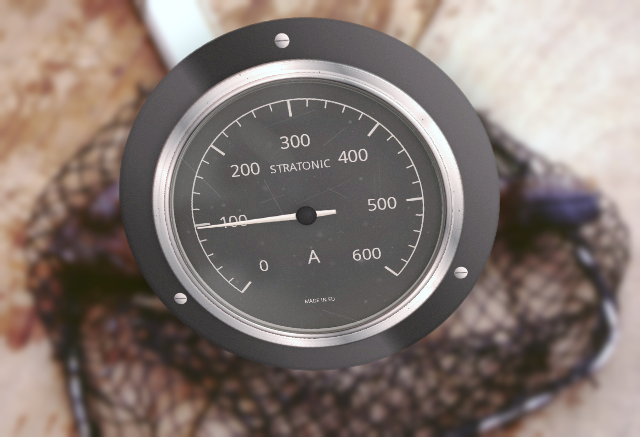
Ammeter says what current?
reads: 100 A
